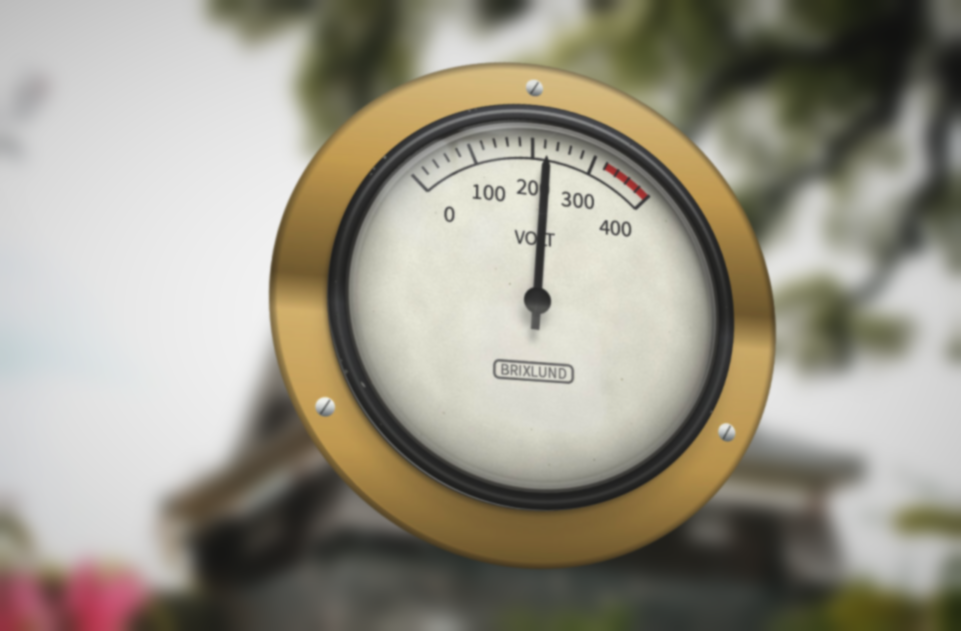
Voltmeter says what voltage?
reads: 220 V
